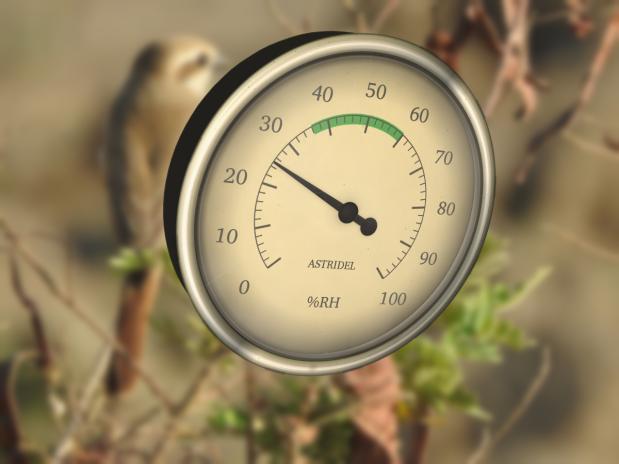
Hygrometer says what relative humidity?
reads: 25 %
